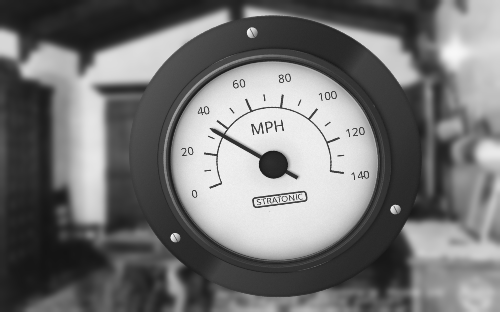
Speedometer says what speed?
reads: 35 mph
